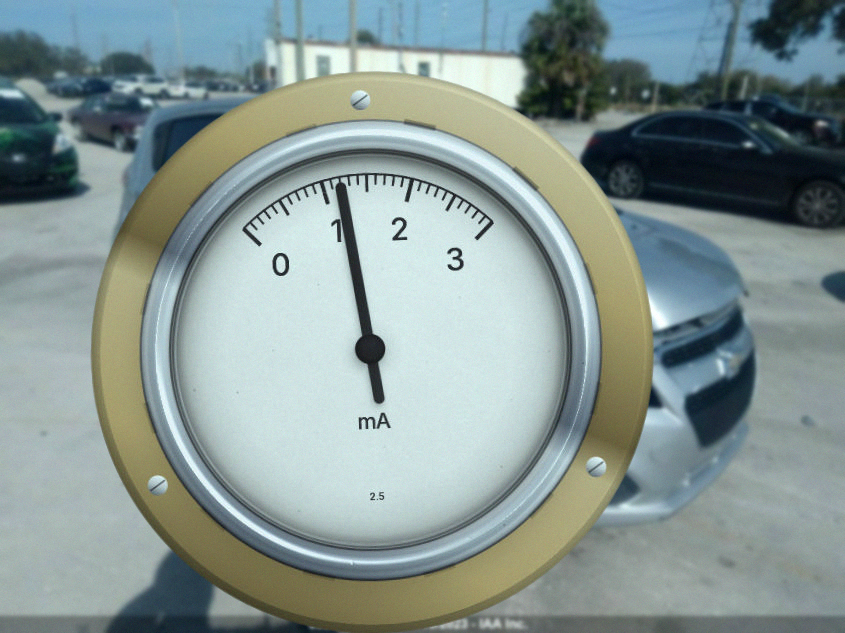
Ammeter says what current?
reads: 1.2 mA
